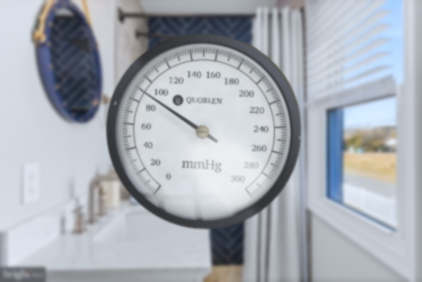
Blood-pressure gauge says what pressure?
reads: 90 mmHg
